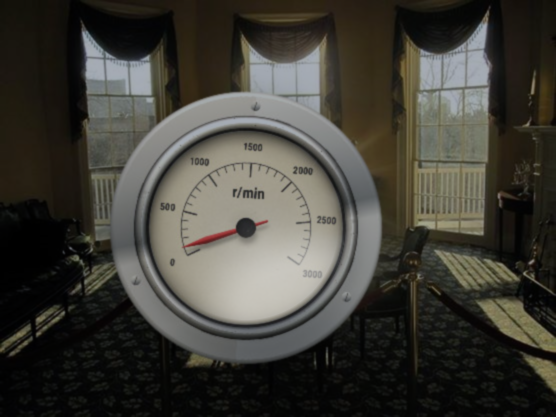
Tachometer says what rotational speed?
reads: 100 rpm
